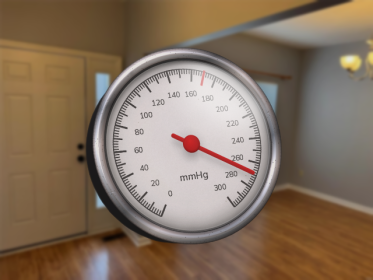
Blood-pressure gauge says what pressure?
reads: 270 mmHg
